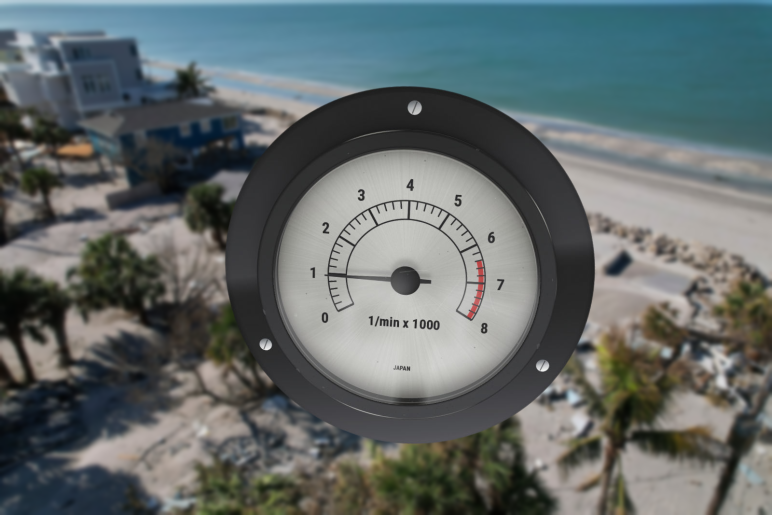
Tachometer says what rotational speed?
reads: 1000 rpm
